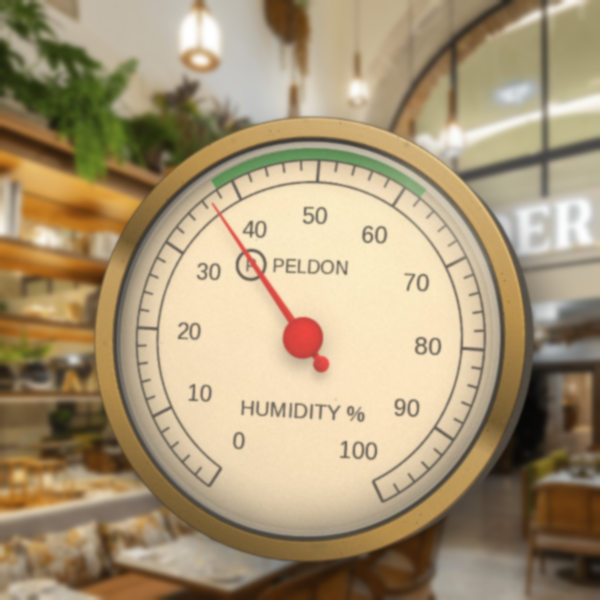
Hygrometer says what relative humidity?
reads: 37 %
